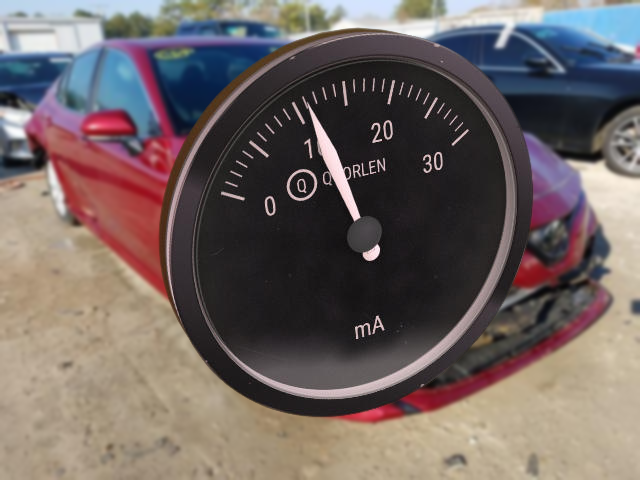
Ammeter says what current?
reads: 11 mA
